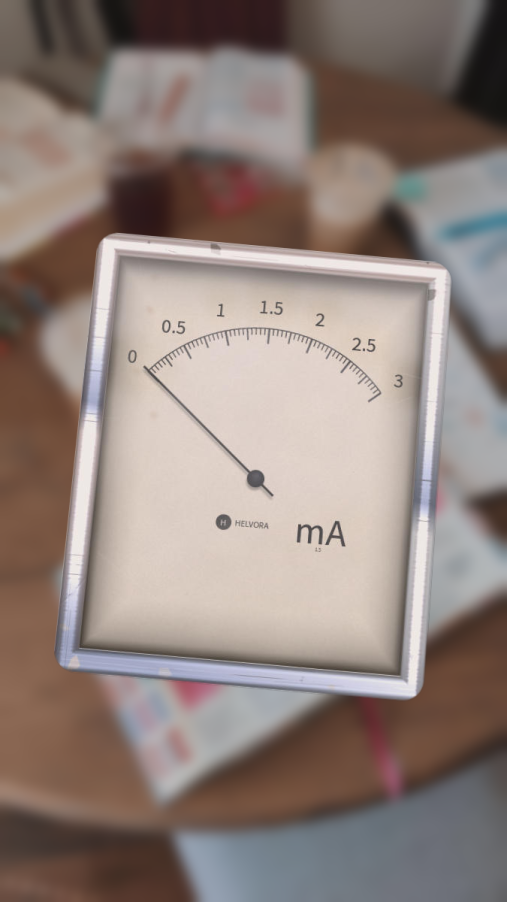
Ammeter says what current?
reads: 0 mA
